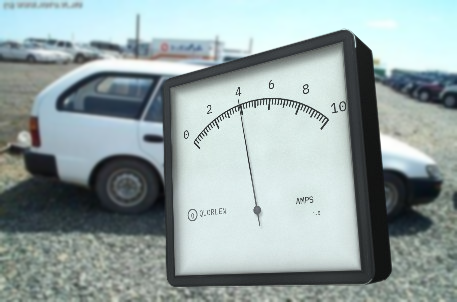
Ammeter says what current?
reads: 4 A
